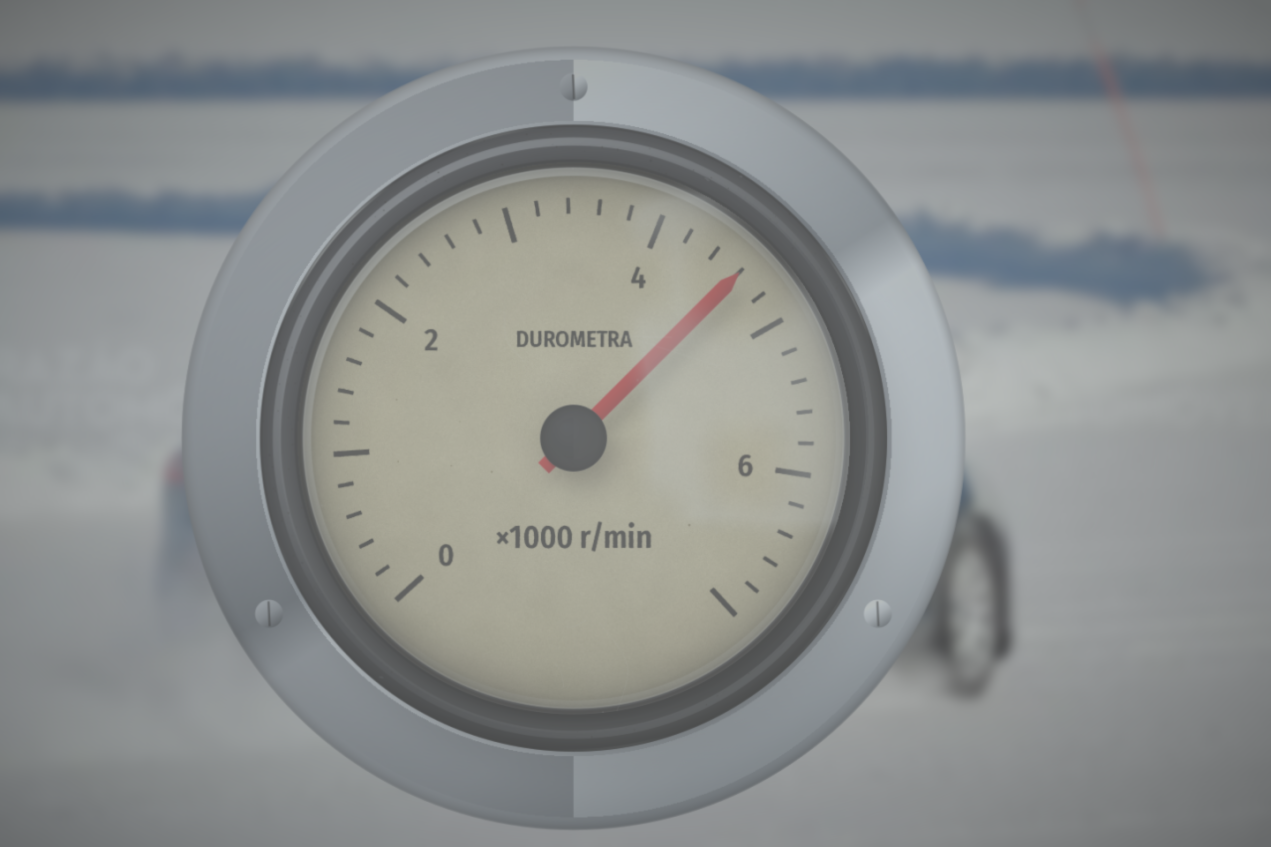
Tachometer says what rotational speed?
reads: 4600 rpm
